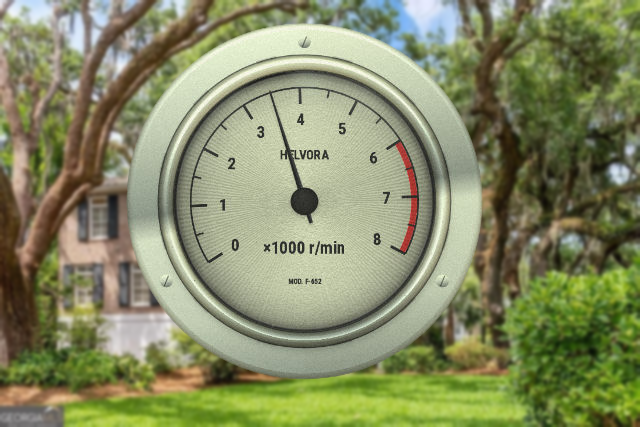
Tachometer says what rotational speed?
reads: 3500 rpm
